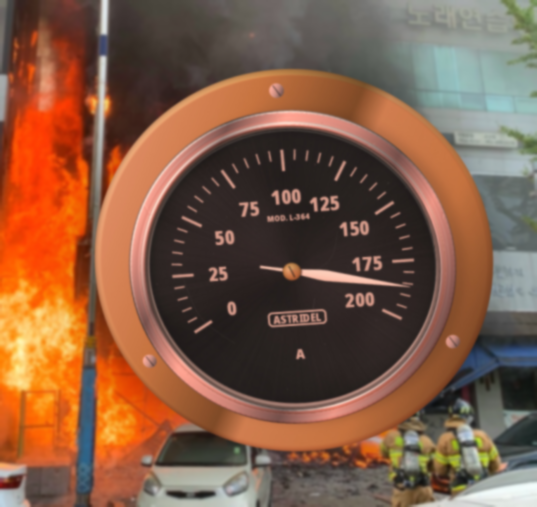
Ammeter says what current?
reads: 185 A
